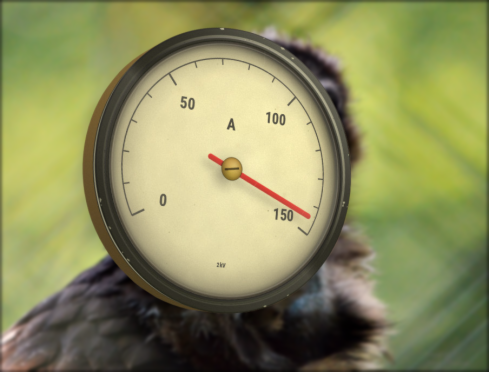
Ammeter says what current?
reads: 145 A
